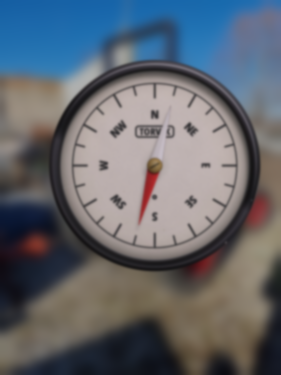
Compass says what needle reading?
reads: 195 °
